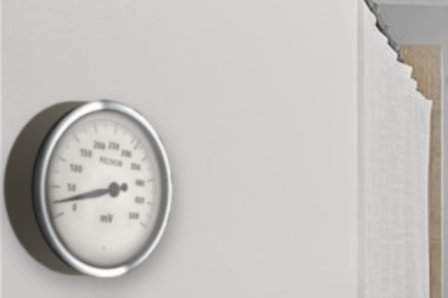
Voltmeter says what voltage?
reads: 25 mV
